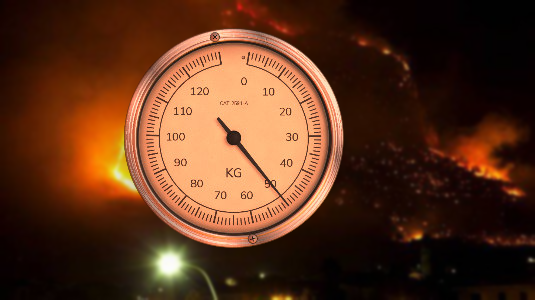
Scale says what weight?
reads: 50 kg
